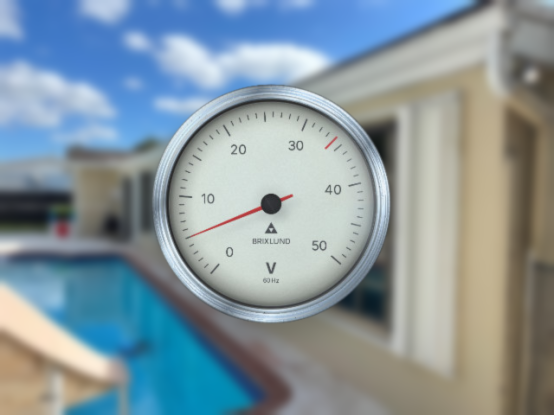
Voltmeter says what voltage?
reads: 5 V
